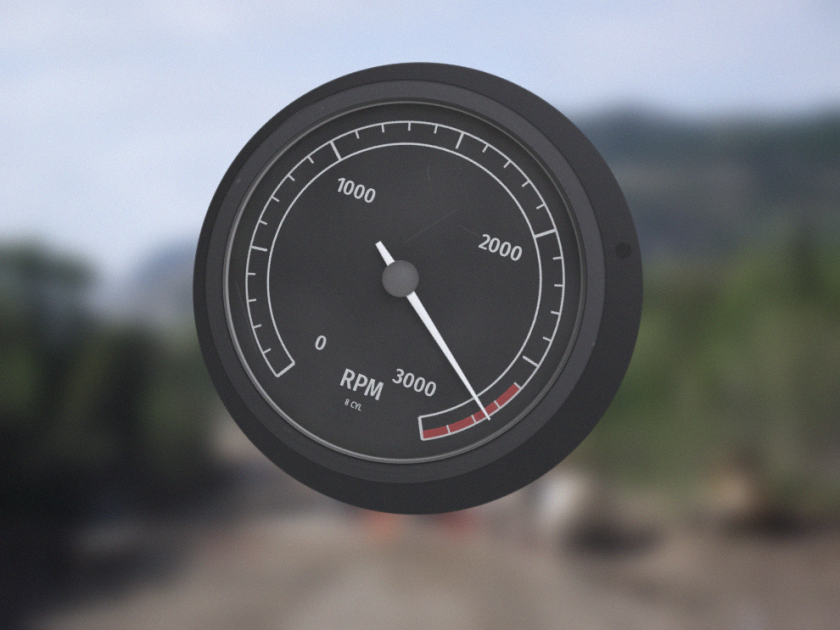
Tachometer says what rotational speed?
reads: 2750 rpm
